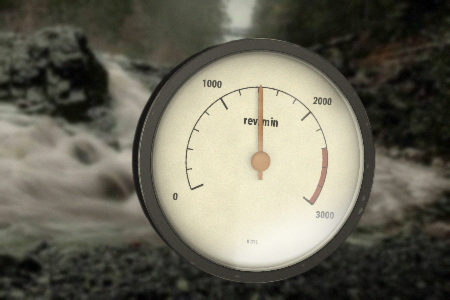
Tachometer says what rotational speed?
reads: 1400 rpm
